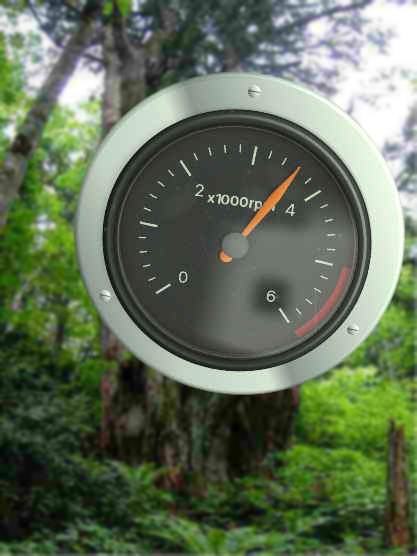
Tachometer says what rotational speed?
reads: 3600 rpm
